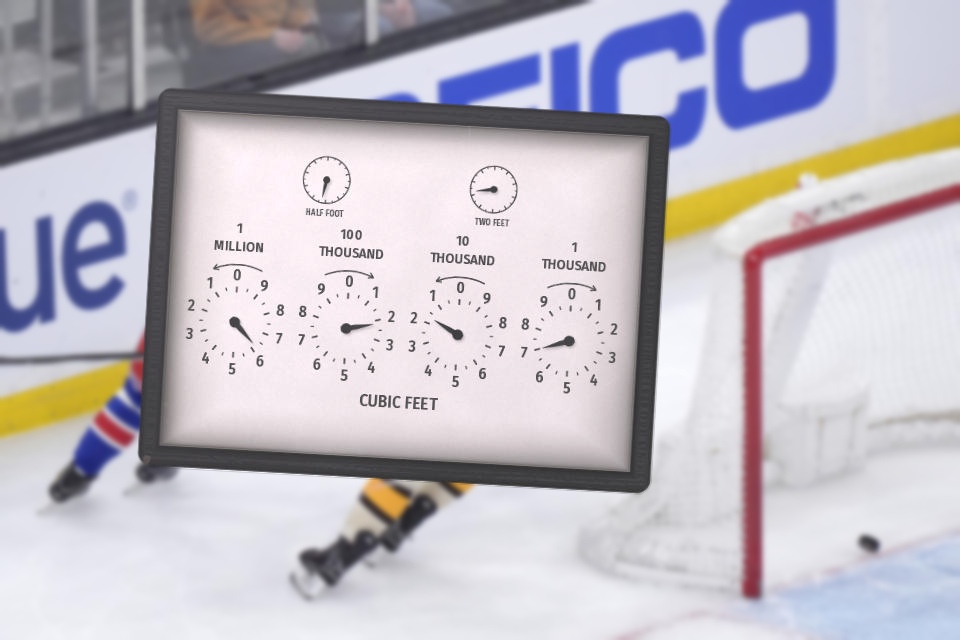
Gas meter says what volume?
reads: 621700 ft³
